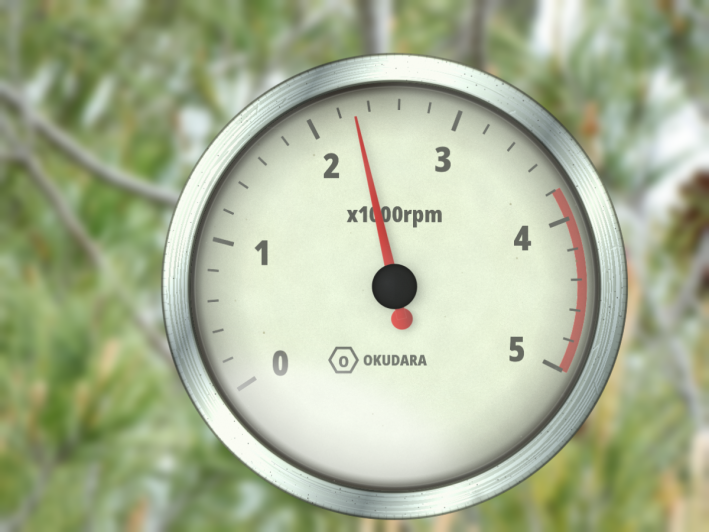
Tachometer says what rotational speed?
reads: 2300 rpm
